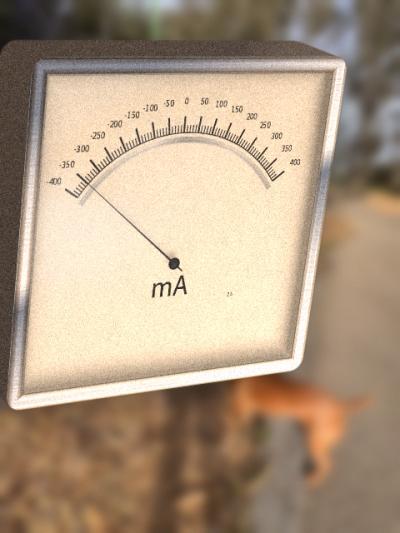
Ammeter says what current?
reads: -350 mA
